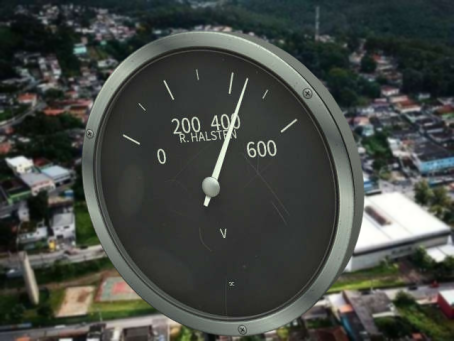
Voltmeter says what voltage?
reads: 450 V
